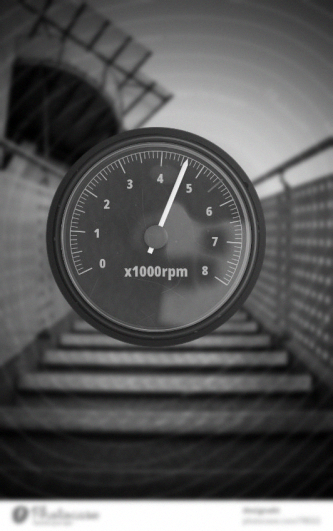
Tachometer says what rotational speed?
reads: 4600 rpm
